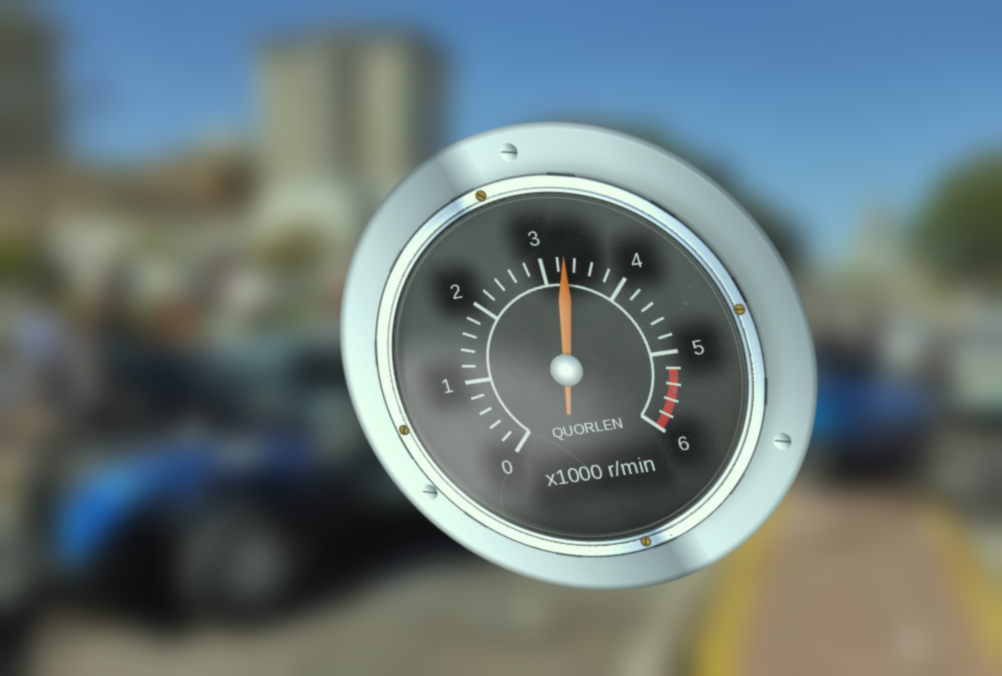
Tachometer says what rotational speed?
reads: 3300 rpm
